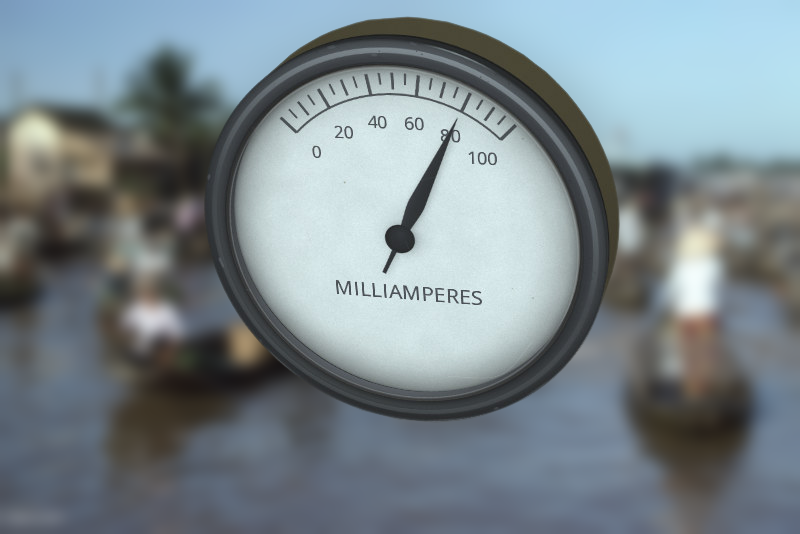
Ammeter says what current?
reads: 80 mA
